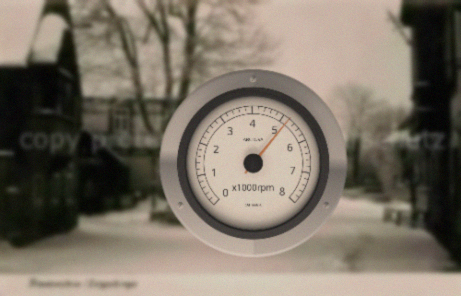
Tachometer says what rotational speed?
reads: 5200 rpm
